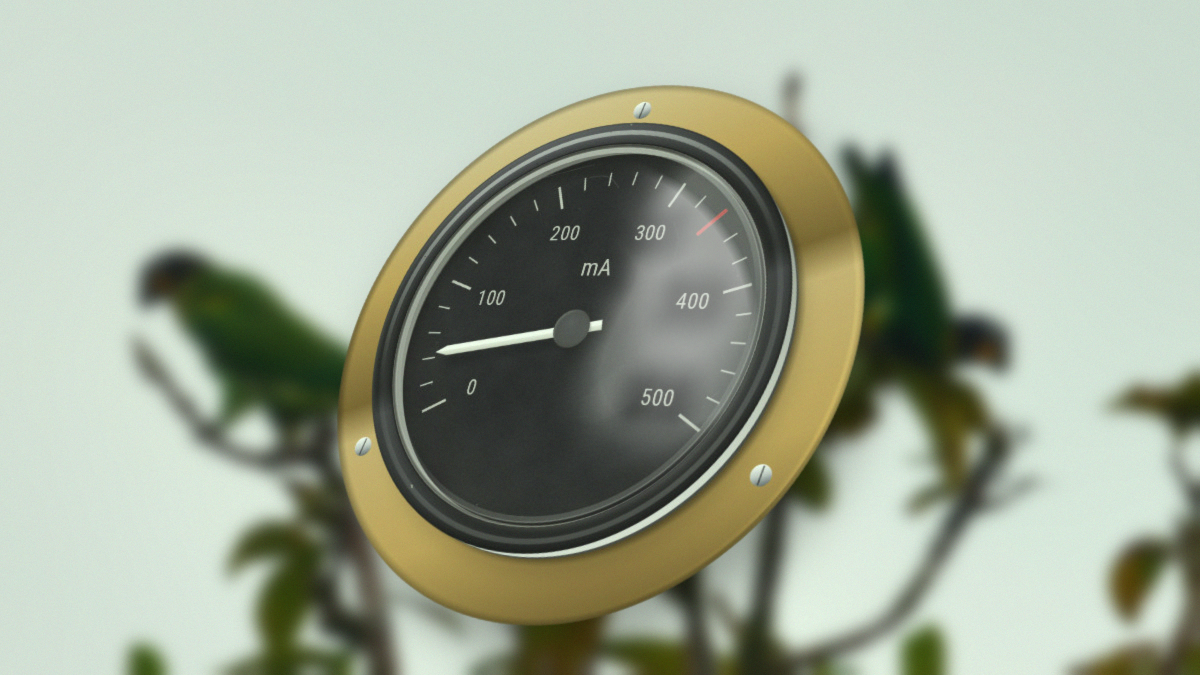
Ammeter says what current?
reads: 40 mA
